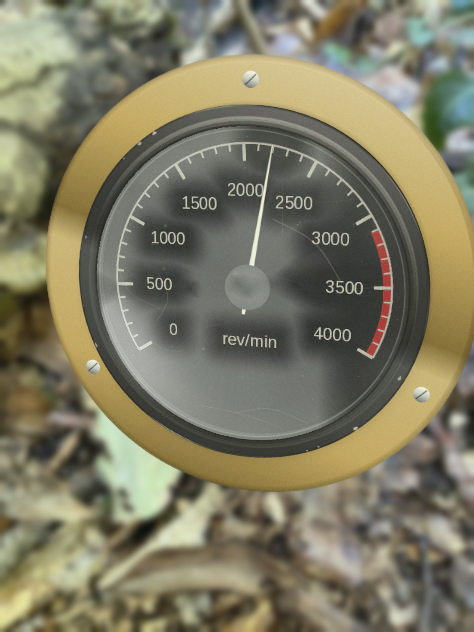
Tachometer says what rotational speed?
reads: 2200 rpm
